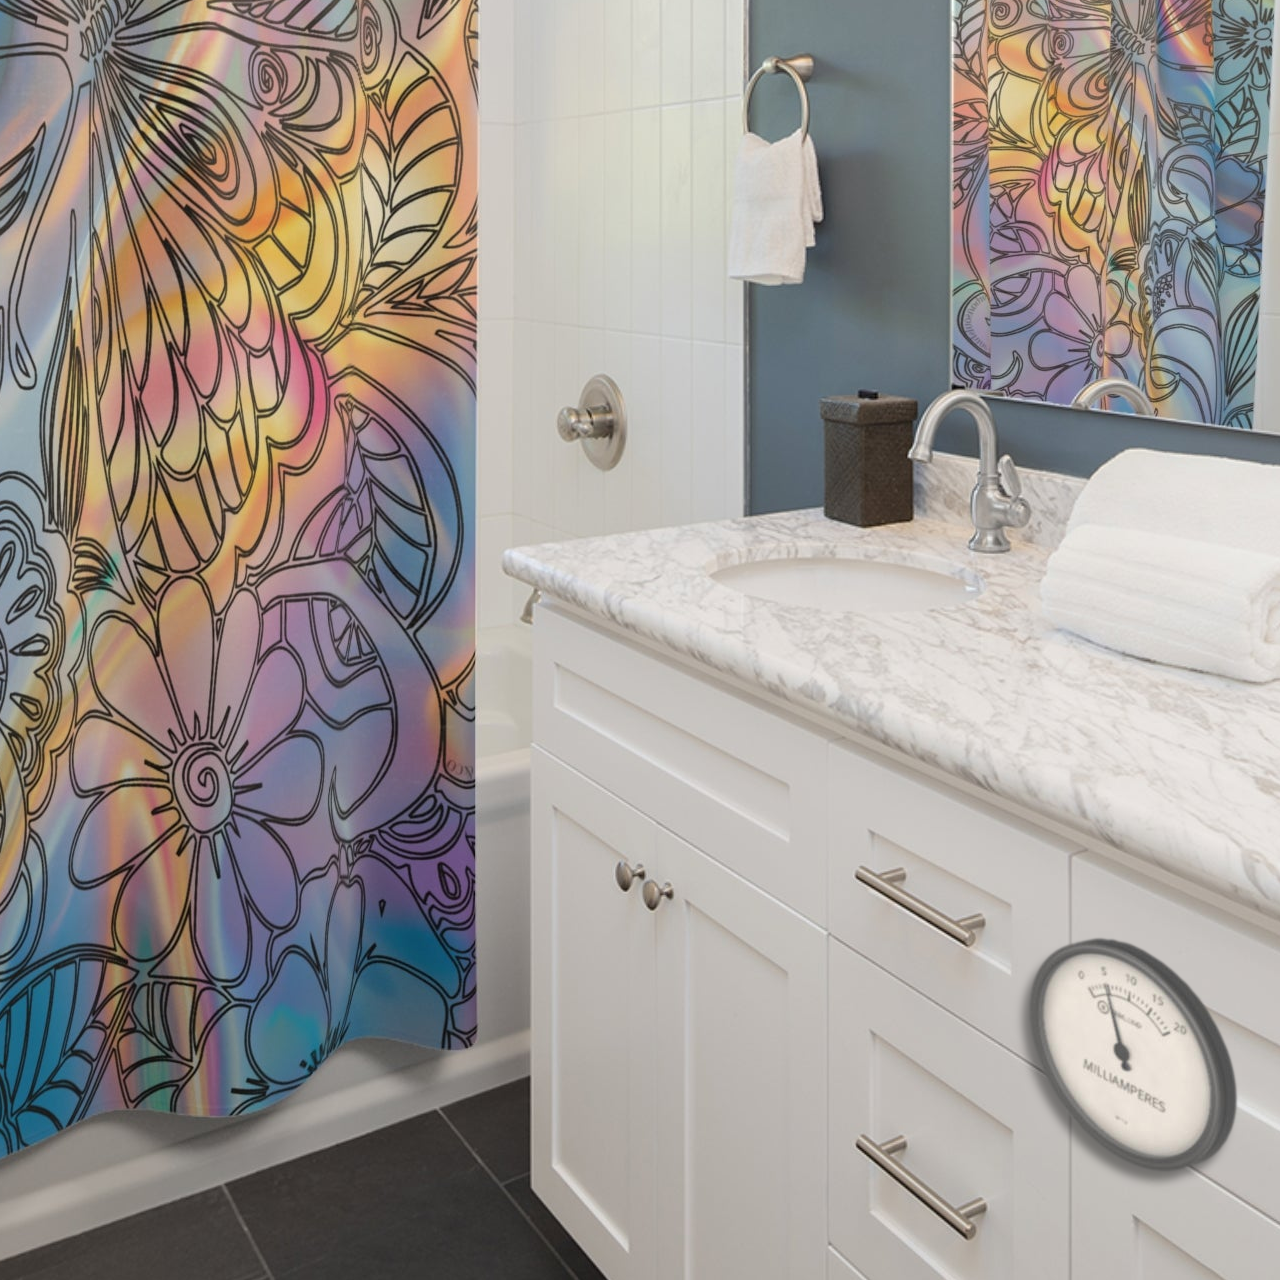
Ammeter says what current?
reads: 5 mA
